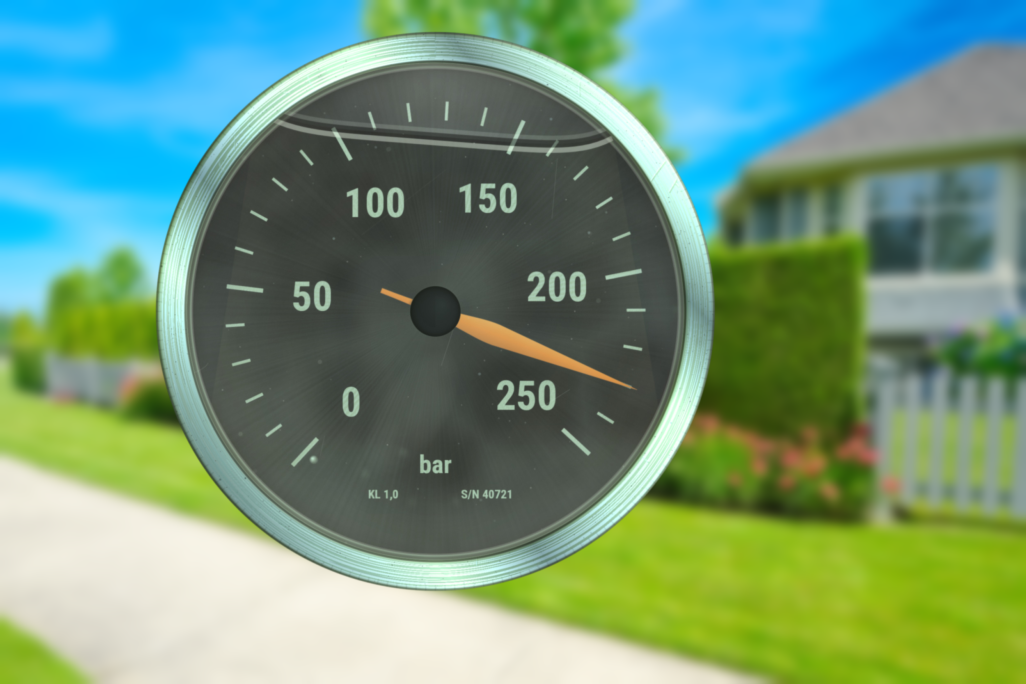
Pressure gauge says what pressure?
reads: 230 bar
